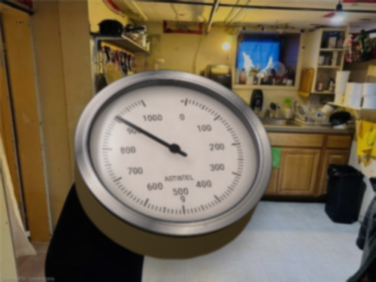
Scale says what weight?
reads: 900 g
